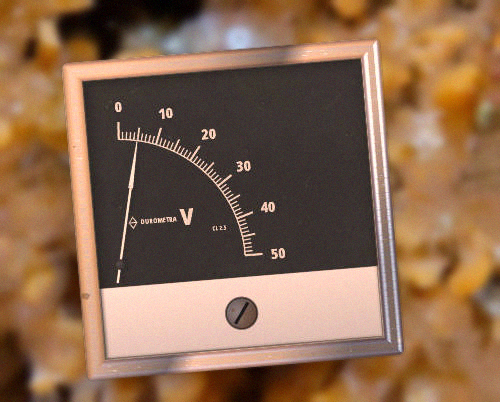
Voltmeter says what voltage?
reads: 5 V
